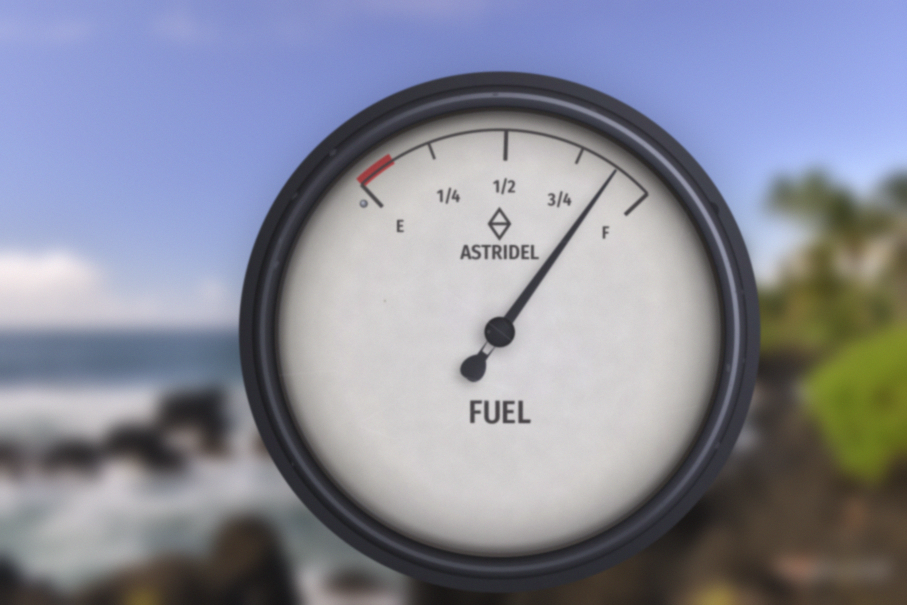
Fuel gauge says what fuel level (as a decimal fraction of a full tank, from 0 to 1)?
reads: 0.875
